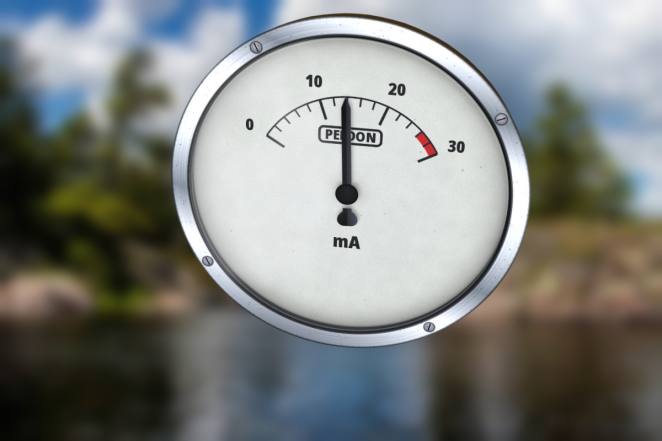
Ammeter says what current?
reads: 14 mA
